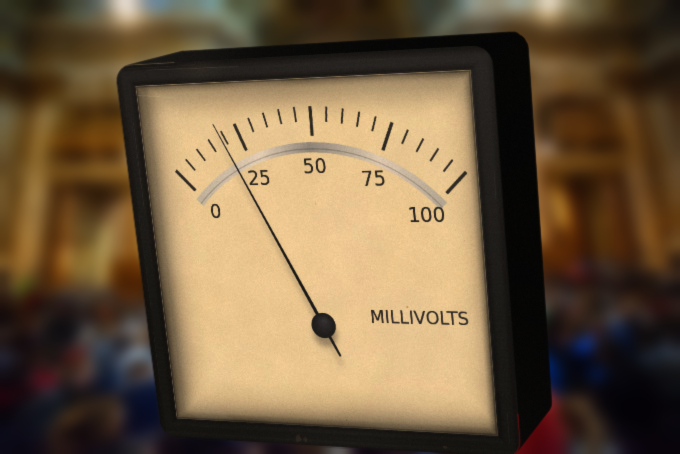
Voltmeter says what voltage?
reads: 20 mV
